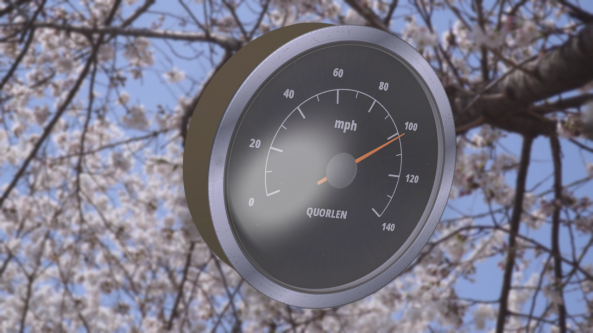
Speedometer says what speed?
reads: 100 mph
